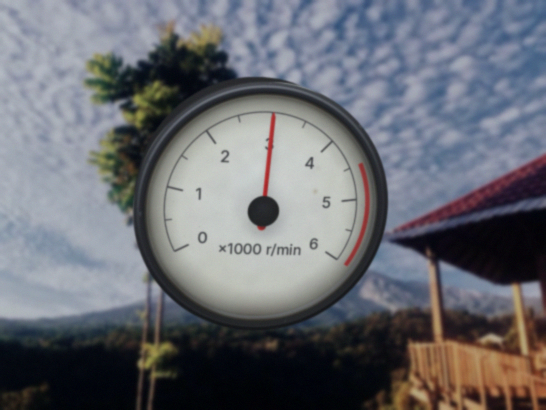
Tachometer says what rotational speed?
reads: 3000 rpm
